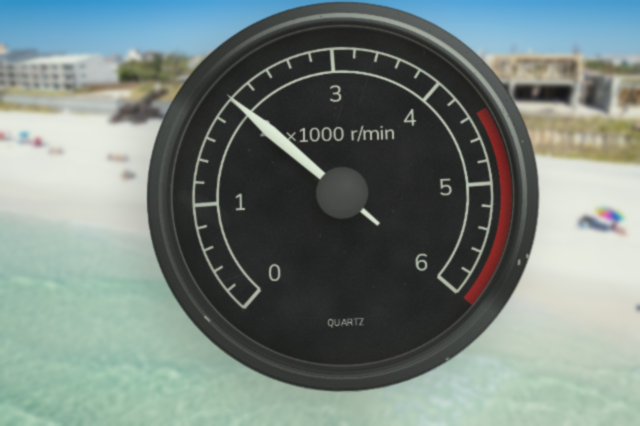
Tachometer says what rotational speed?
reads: 2000 rpm
